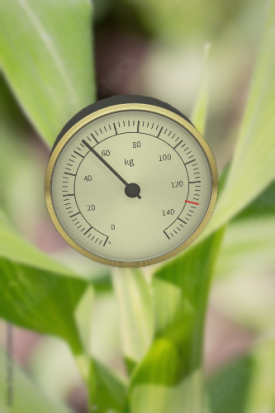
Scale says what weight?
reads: 56 kg
